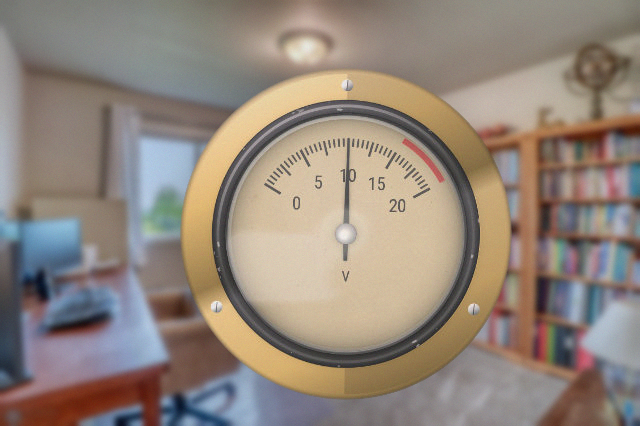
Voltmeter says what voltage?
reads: 10 V
